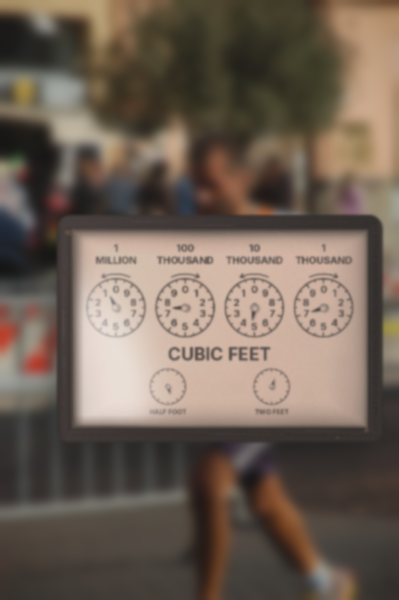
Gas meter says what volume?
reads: 74700 ft³
